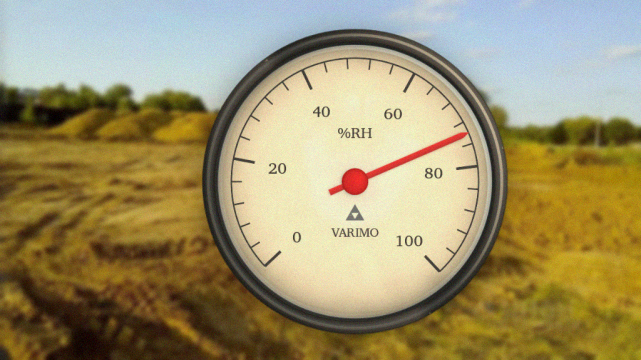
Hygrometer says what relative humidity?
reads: 74 %
